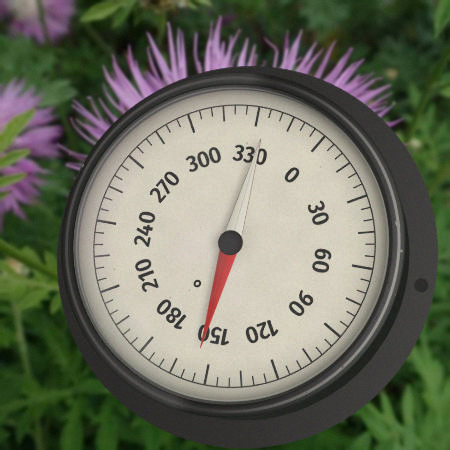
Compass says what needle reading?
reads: 155 °
